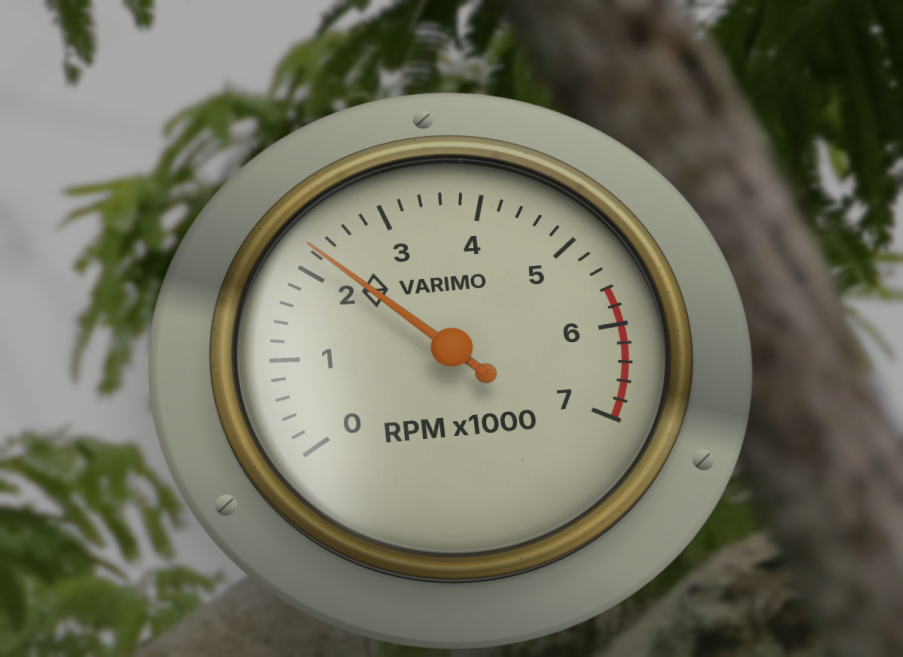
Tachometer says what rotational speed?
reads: 2200 rpm
